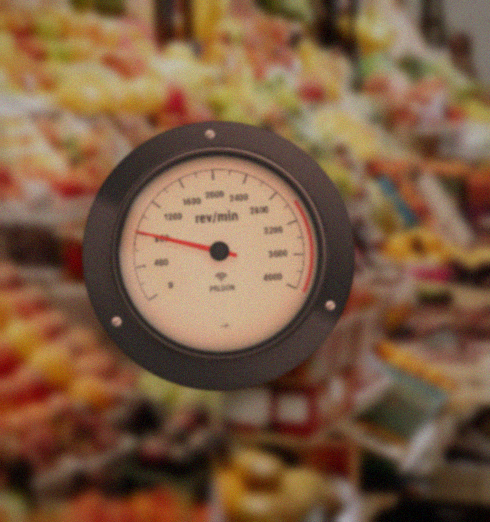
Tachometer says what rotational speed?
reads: 800 rpm
